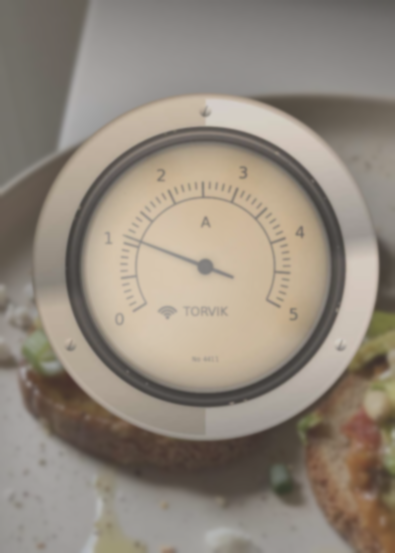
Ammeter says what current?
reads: 1.1 A
